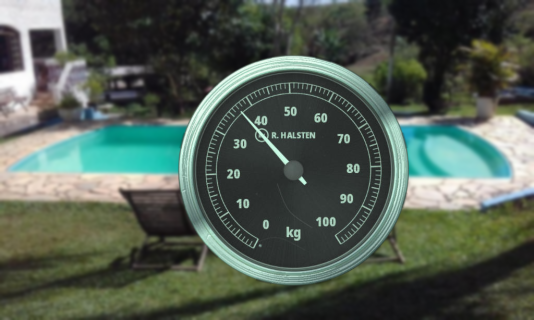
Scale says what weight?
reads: 37 kg
